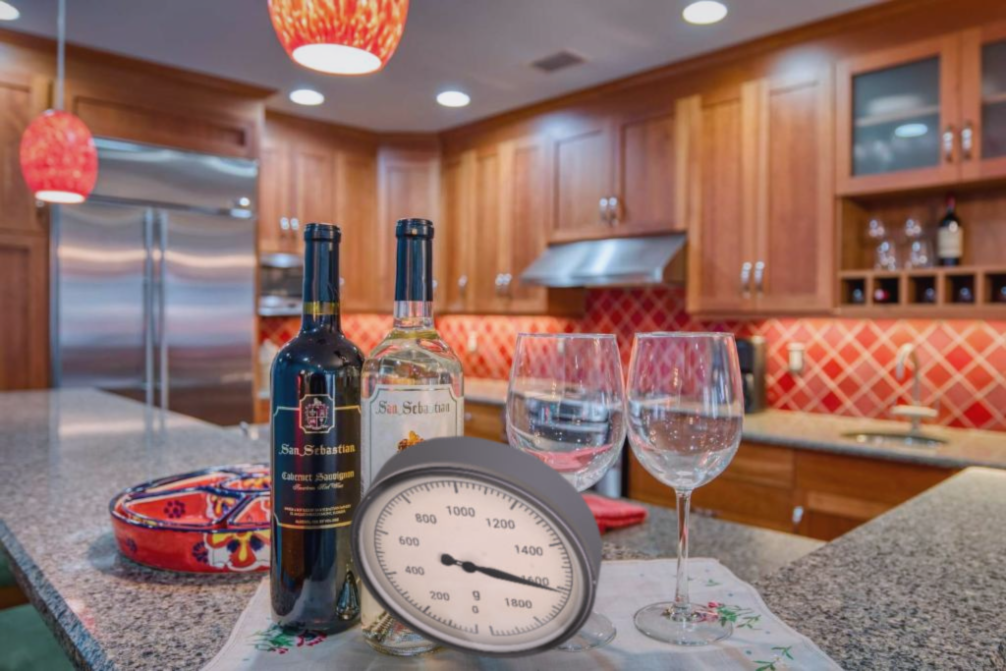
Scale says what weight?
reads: 1600 g
